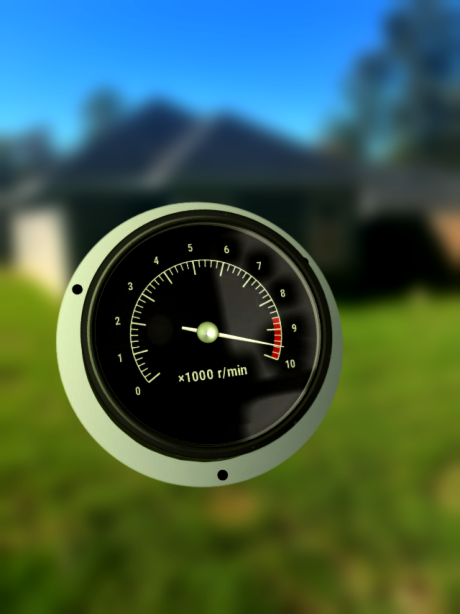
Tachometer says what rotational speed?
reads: 9600 rpm
